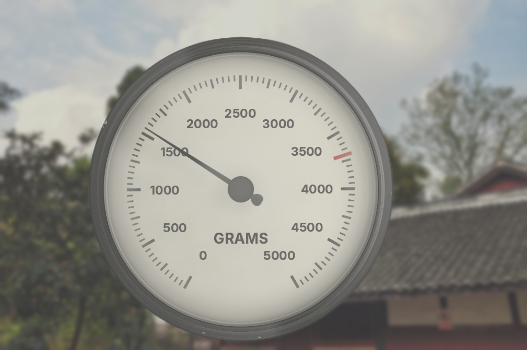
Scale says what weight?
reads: 1550 g
